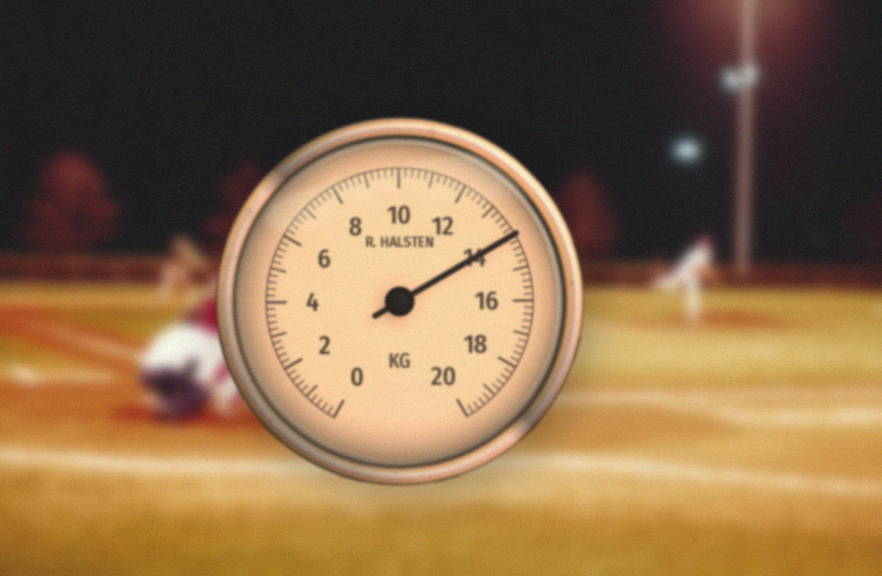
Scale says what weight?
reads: 14 kg
